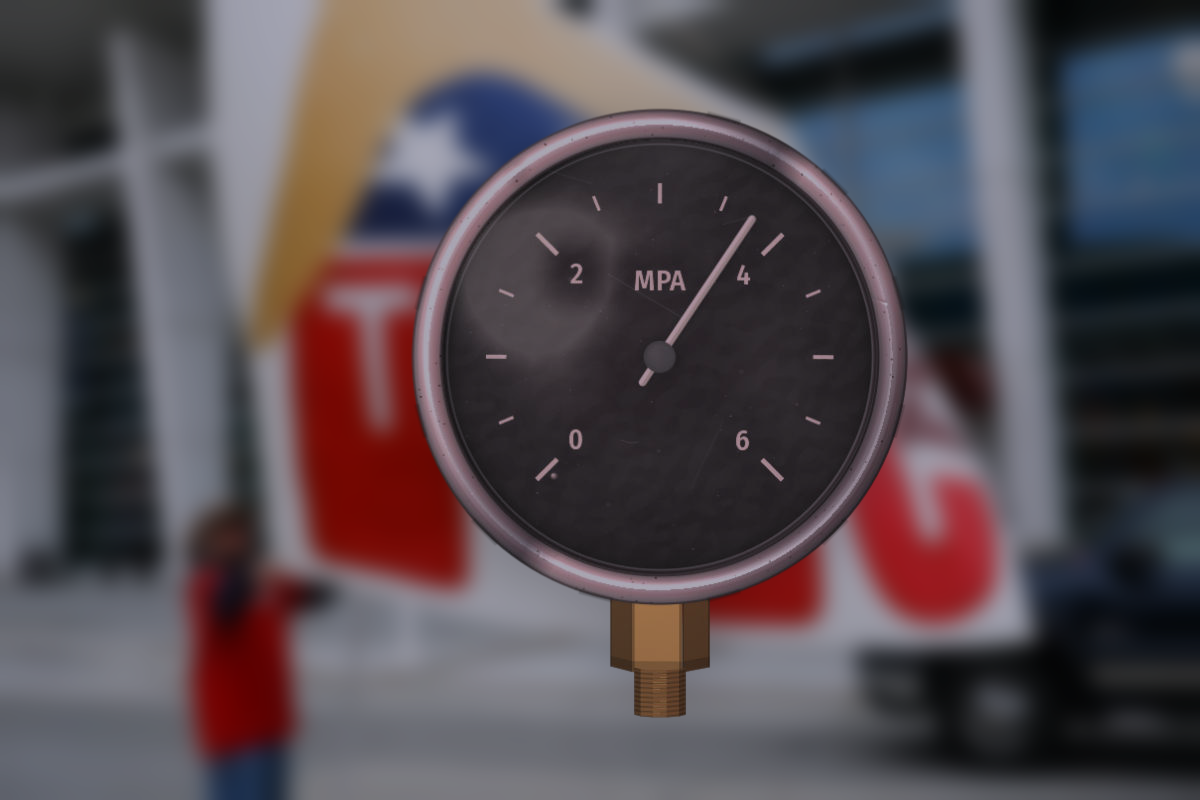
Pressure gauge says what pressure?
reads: 3.75 MPa
